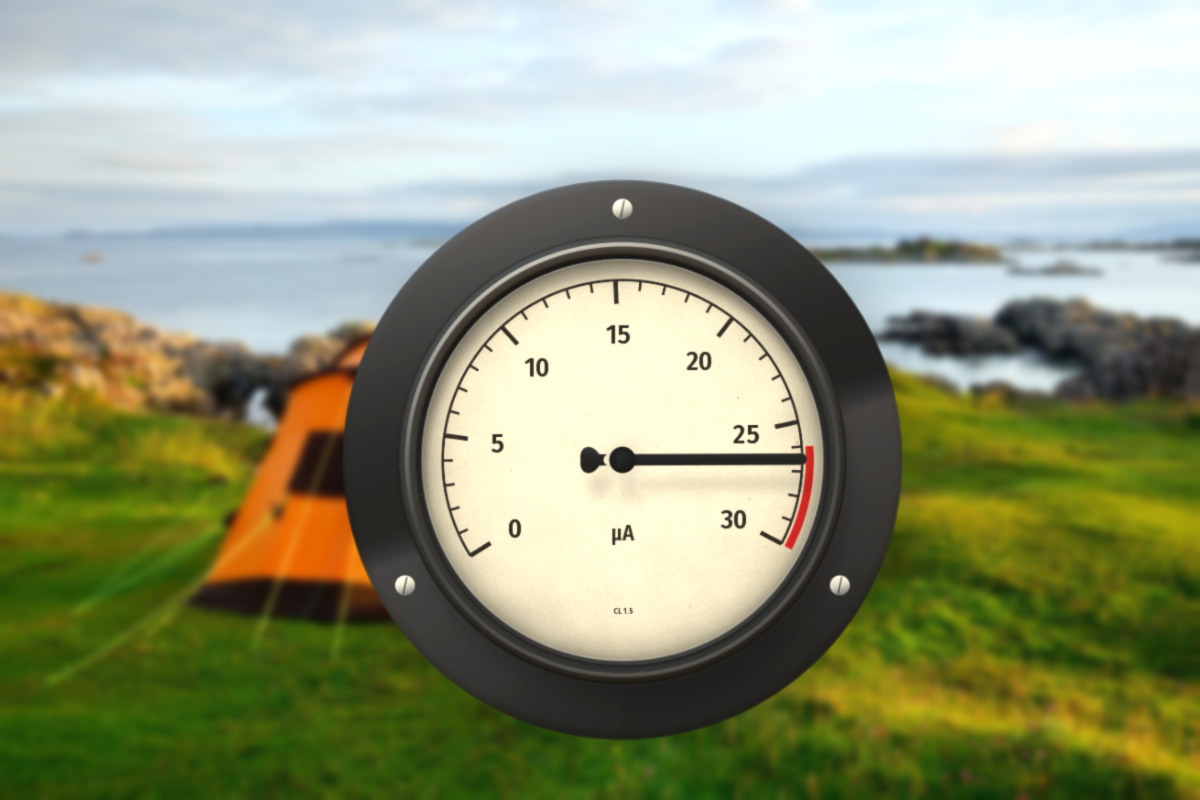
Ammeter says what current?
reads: 26.5 µA
